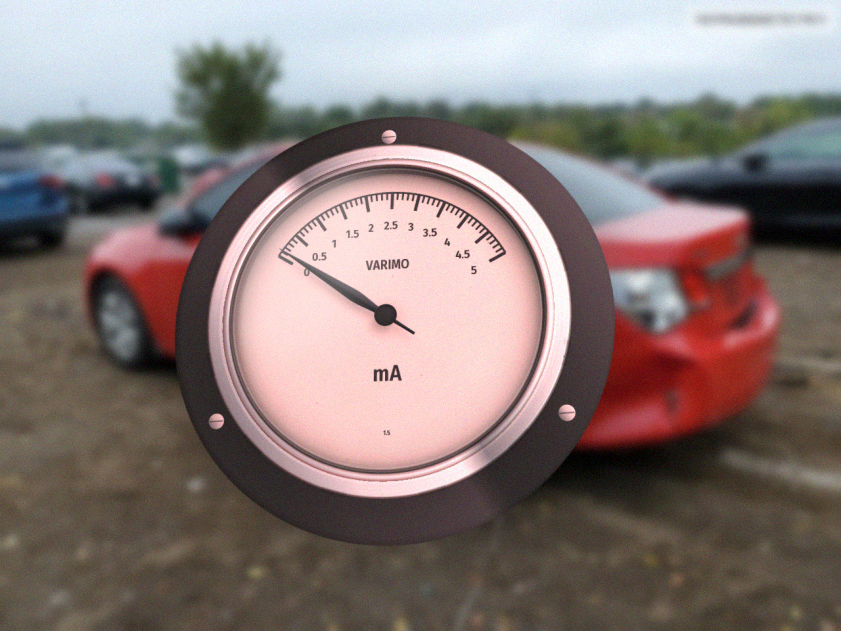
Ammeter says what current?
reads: 0.1 mA
